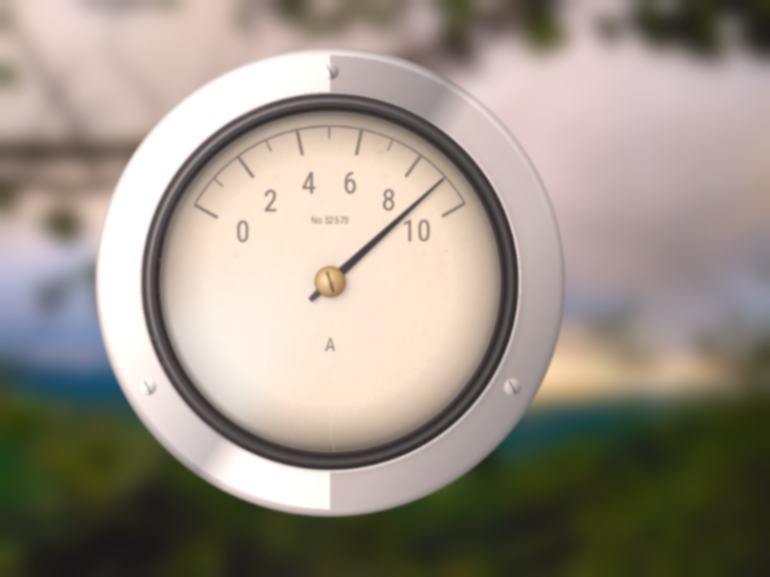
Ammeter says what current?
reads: 9 A
